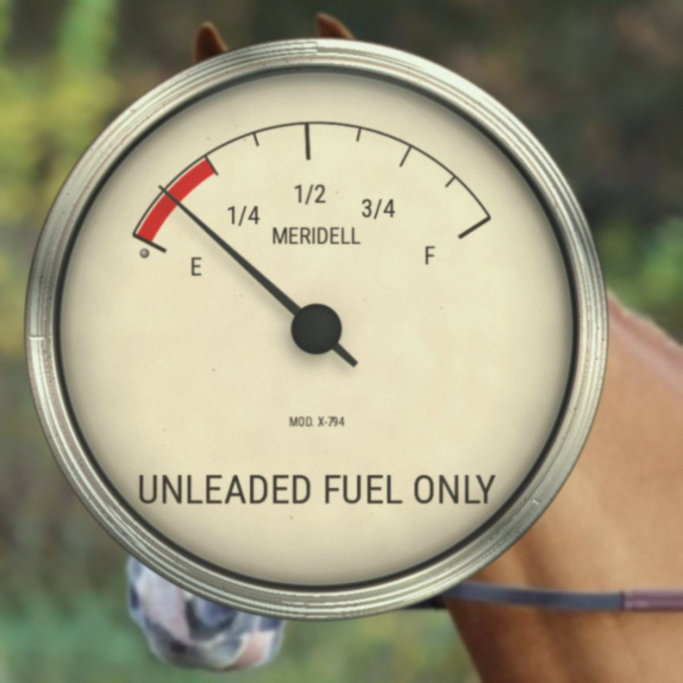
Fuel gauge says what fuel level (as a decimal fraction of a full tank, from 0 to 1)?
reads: 0.125
